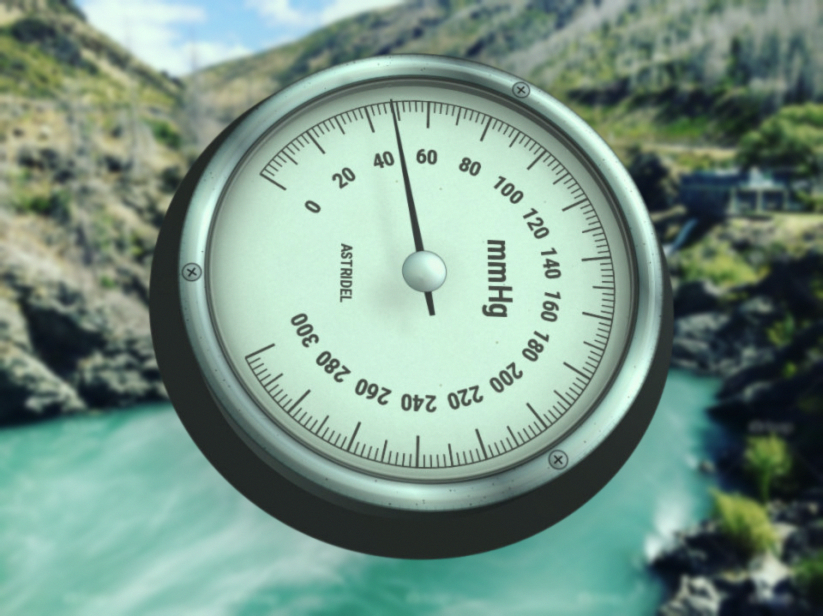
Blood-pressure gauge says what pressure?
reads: 48 mmHg
